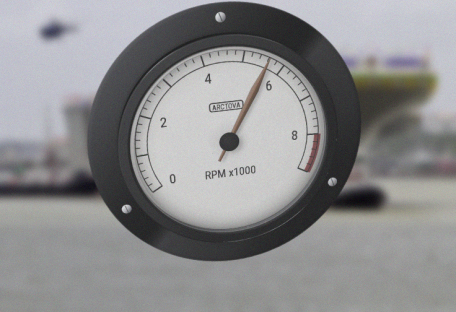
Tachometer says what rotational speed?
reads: 5600 rpm
